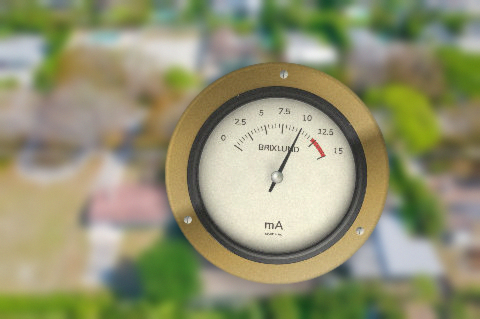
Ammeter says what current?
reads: 10 mA
